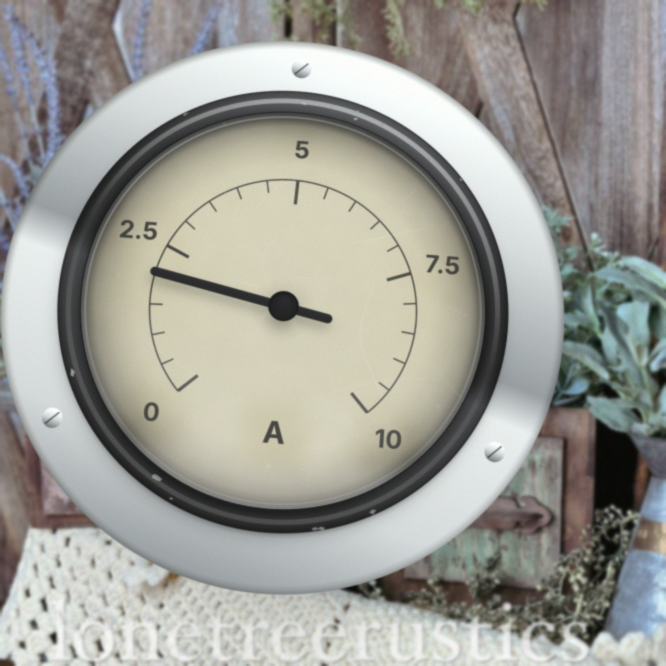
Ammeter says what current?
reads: 2 A
